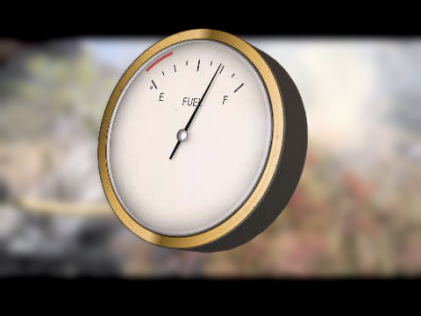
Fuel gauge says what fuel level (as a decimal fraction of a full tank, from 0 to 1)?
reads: 0.75
